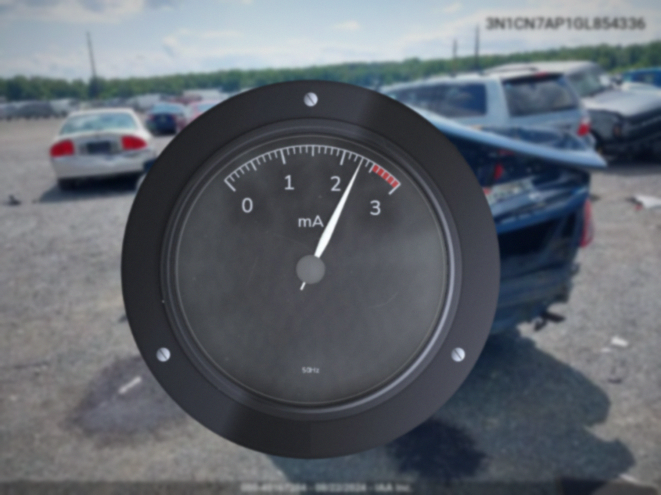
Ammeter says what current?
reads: 2.3 mA
